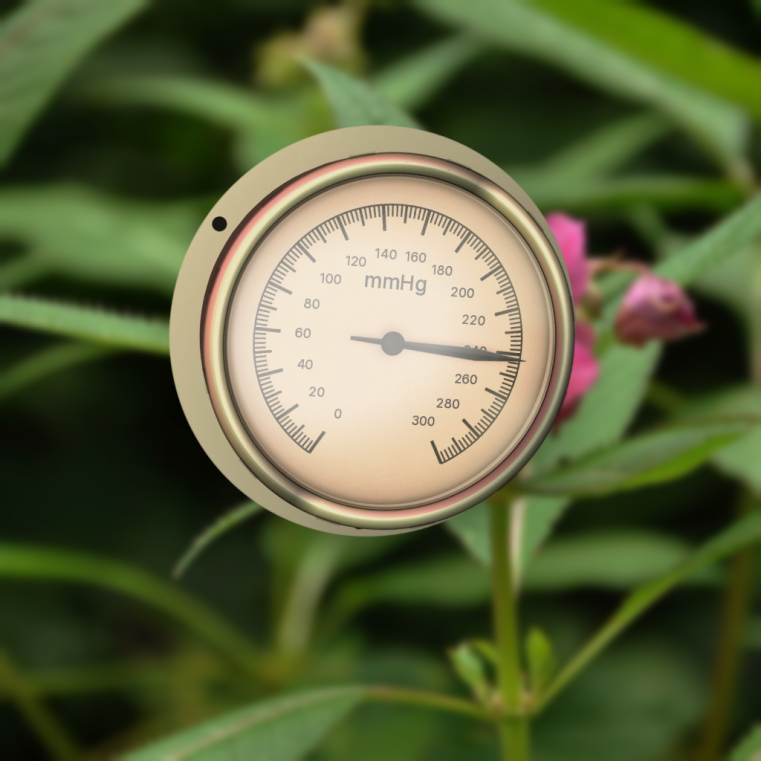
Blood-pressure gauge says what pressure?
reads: 242 mmHg
